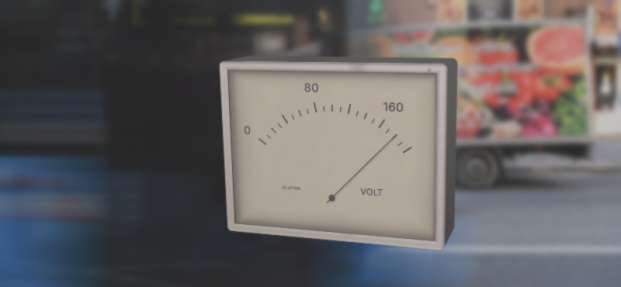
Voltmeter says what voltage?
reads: 180 V
